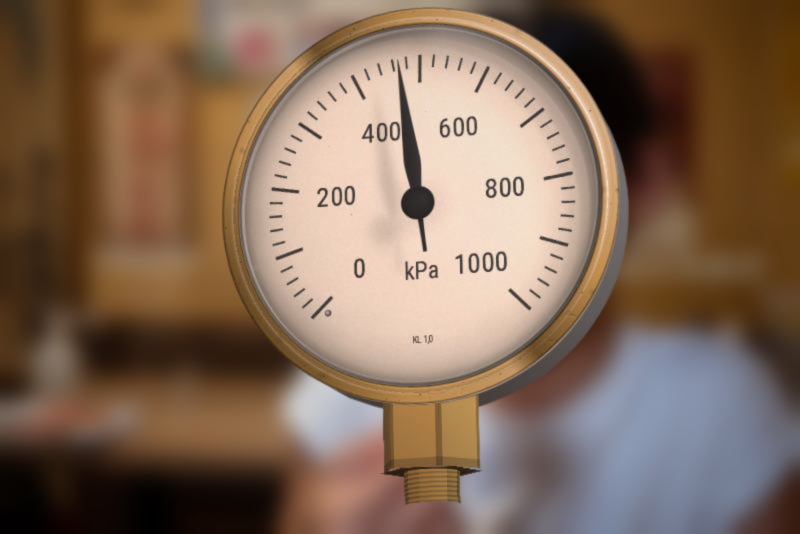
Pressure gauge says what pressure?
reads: 470 kPa
